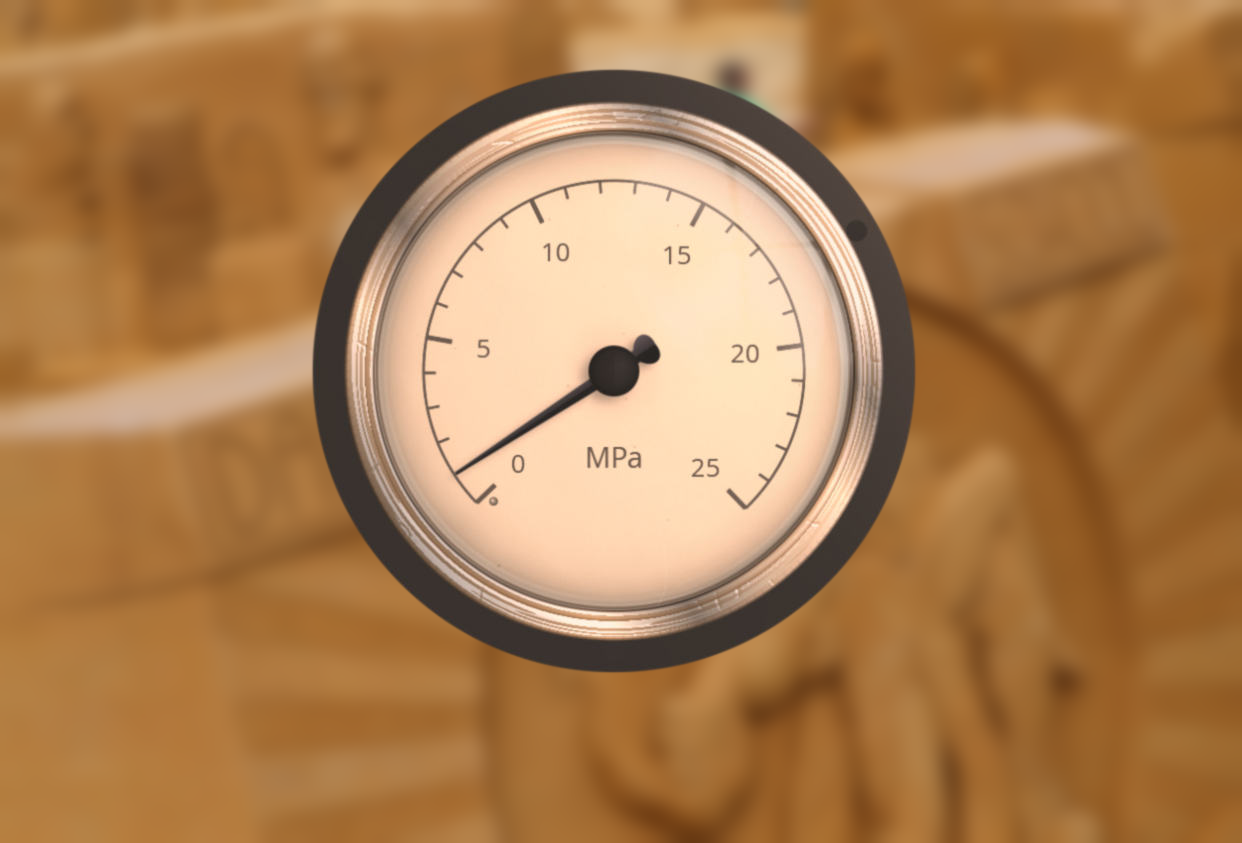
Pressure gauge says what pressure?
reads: 1 MPa
